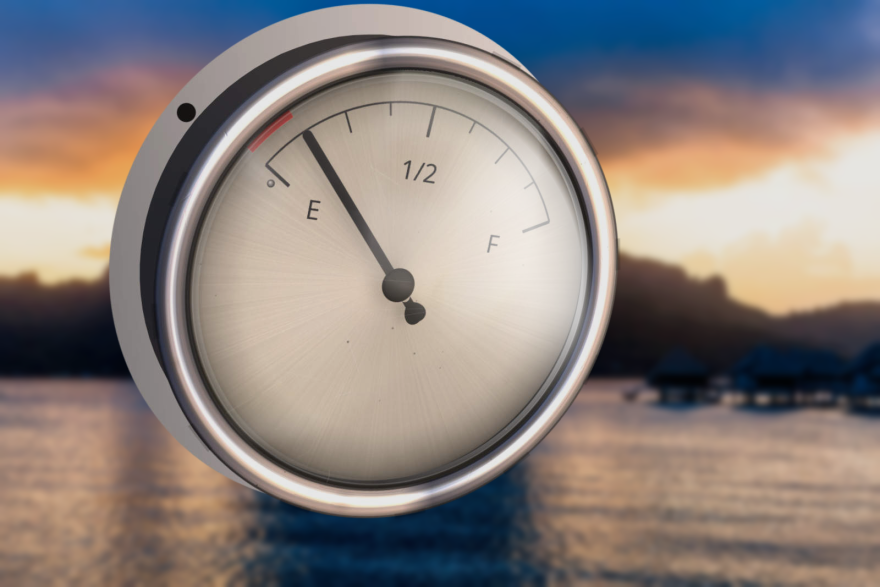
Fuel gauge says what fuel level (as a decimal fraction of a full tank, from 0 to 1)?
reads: 0.125
